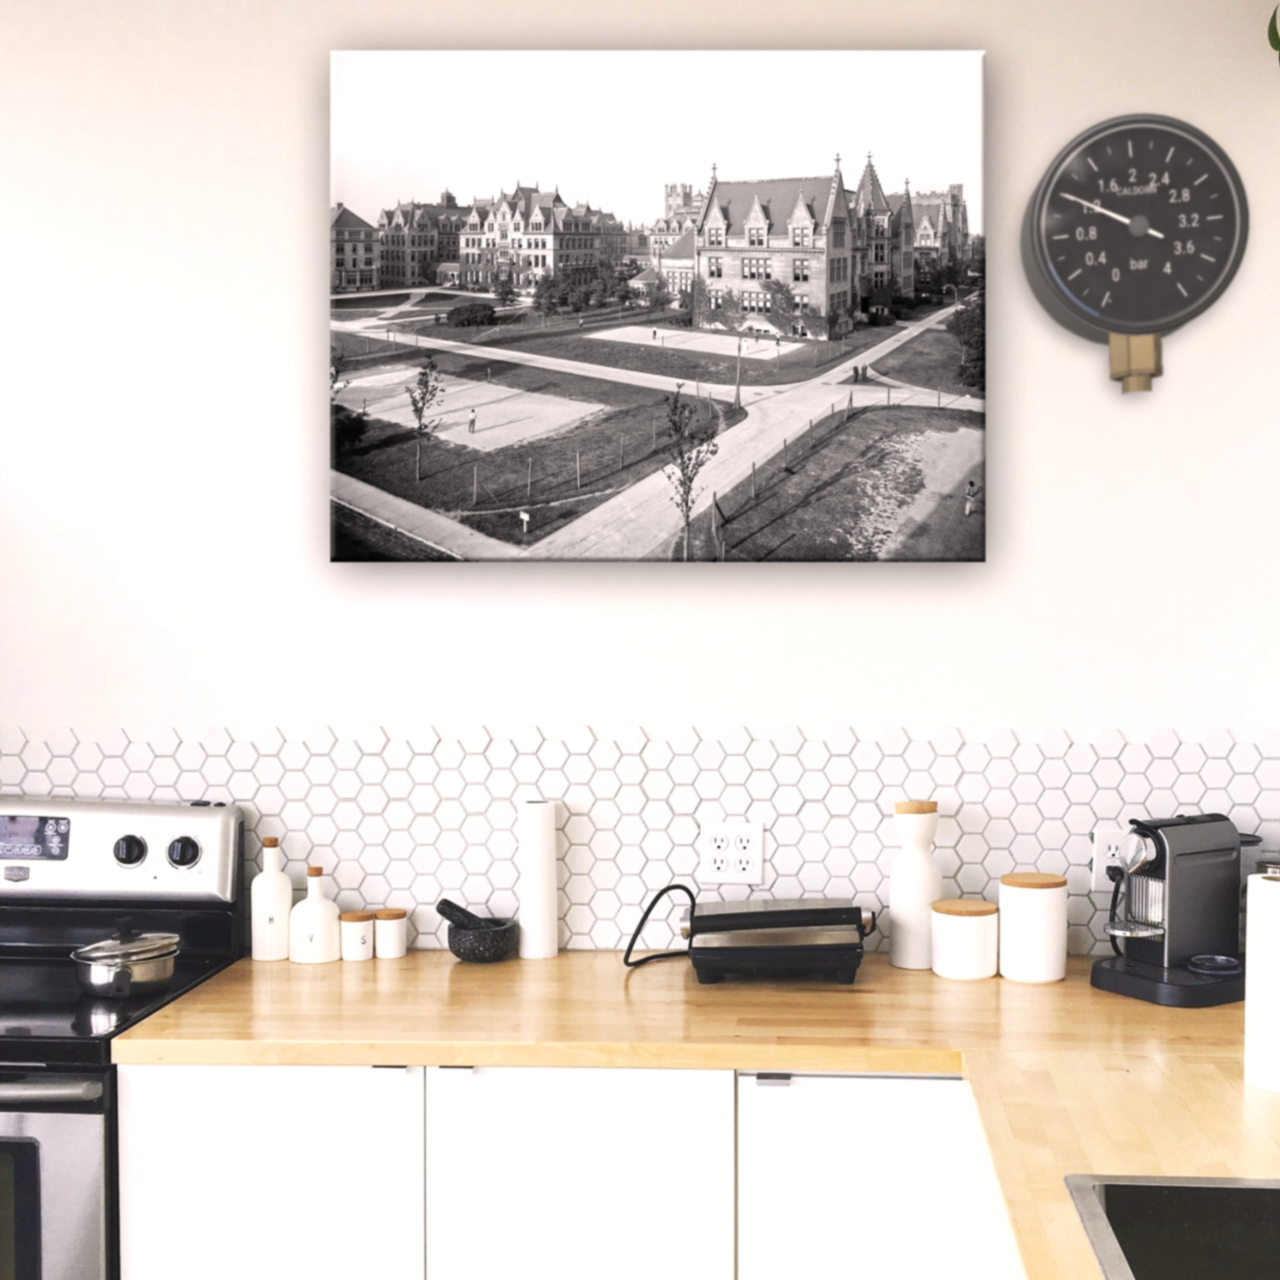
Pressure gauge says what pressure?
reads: 1.2 bar
